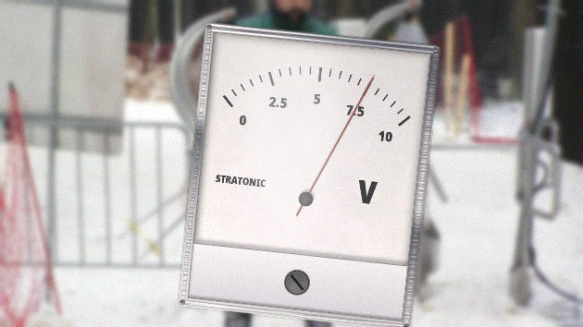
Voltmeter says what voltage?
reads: 7.5 V
